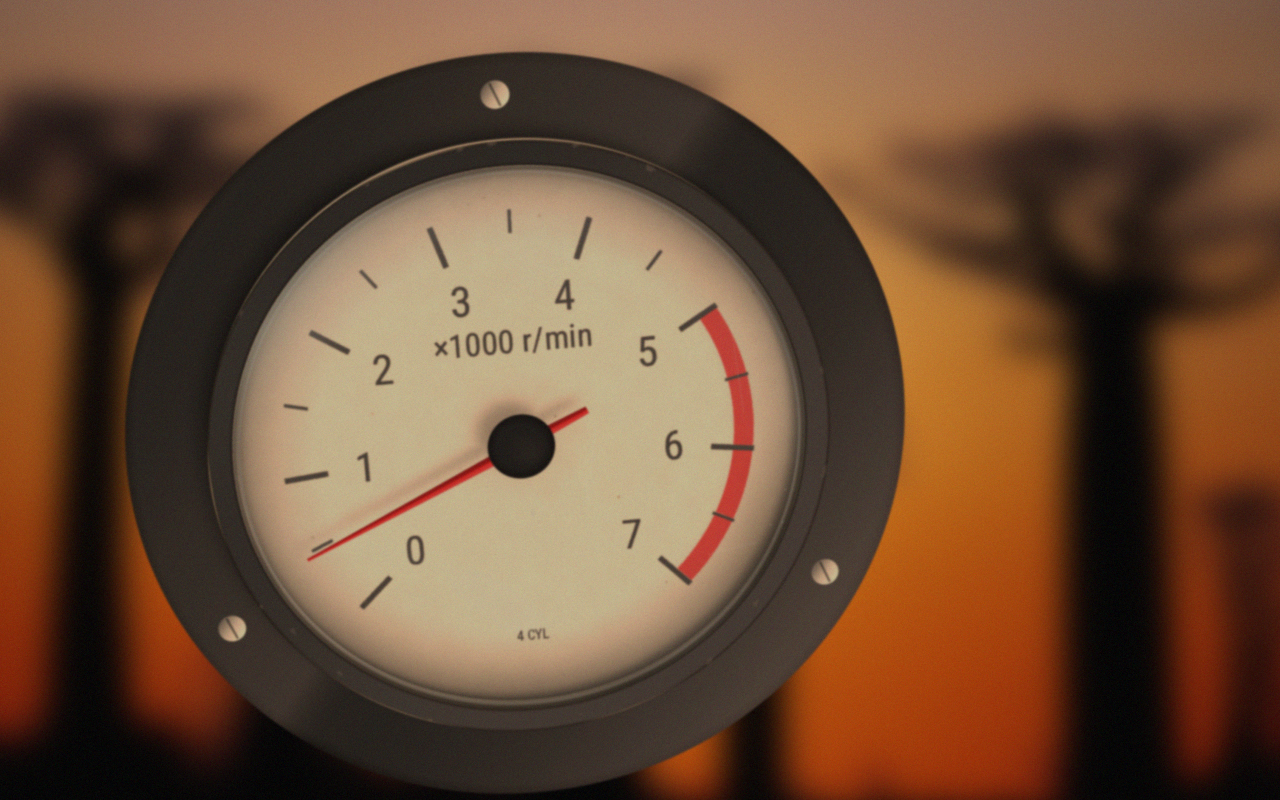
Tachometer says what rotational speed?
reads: 500 rpm
